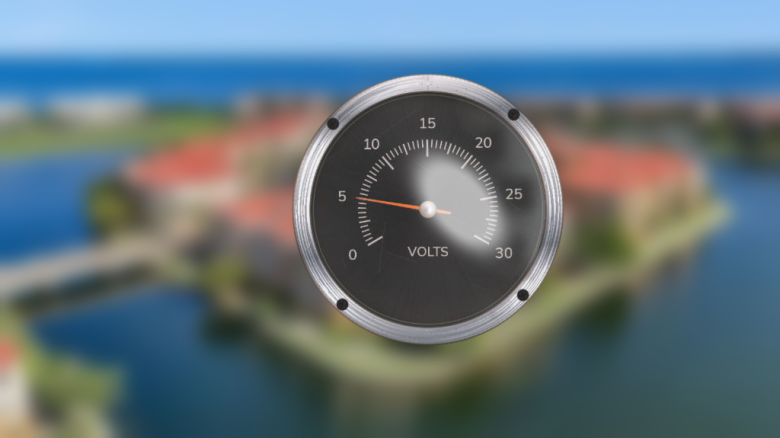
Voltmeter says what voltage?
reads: 5 V
